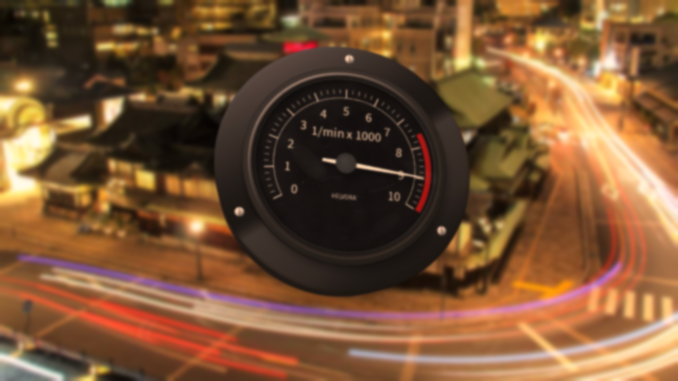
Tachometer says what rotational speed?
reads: 9000 rpm
